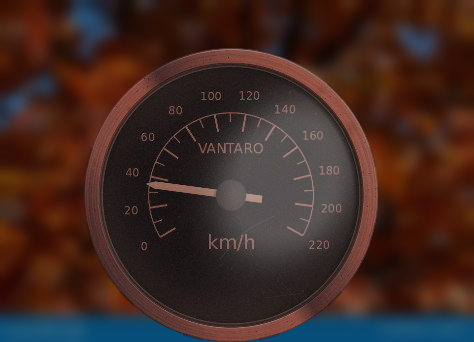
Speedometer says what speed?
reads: 35 km/h
